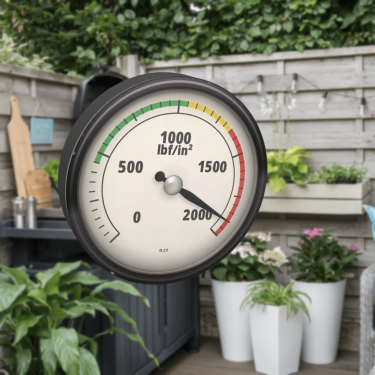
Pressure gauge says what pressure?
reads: 1900 psi
